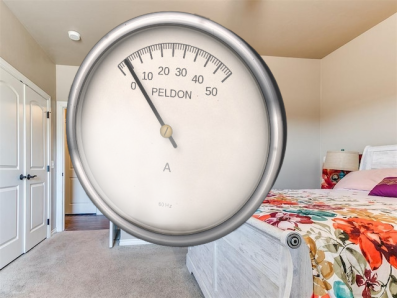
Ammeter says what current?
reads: 5 A
